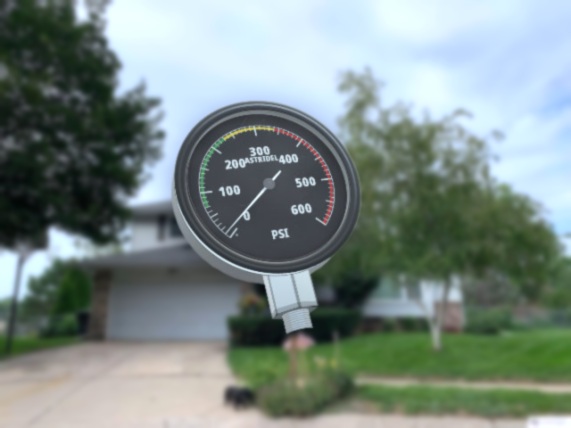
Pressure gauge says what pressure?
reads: 10 psi
